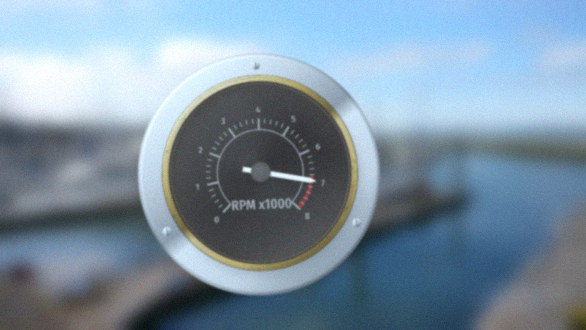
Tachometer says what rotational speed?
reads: 7000 rpm
